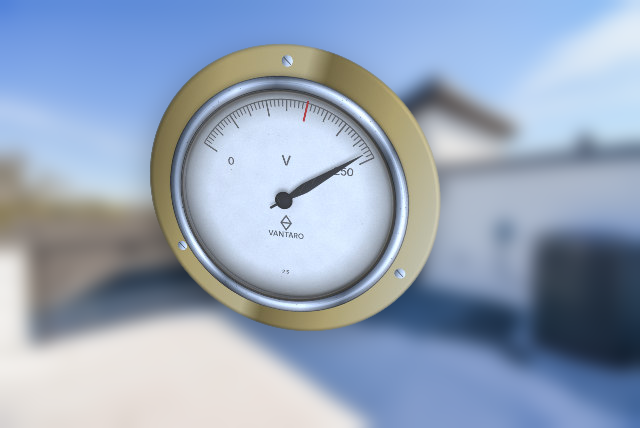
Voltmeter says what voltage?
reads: 240 V
